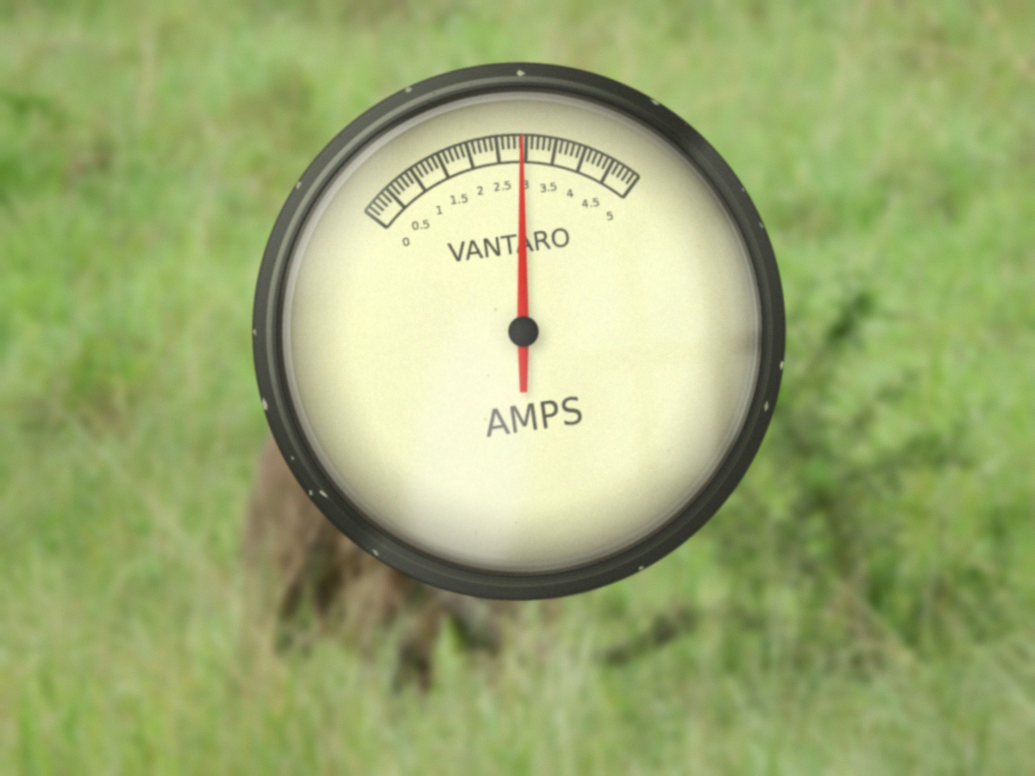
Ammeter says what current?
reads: 2.9 A
